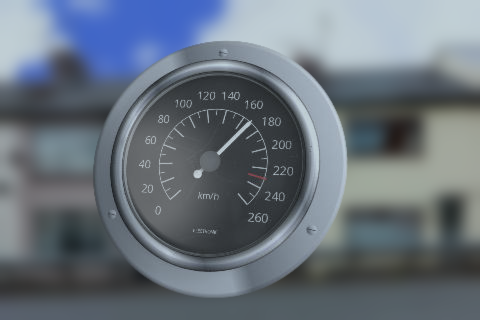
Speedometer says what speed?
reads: 170 km/h
